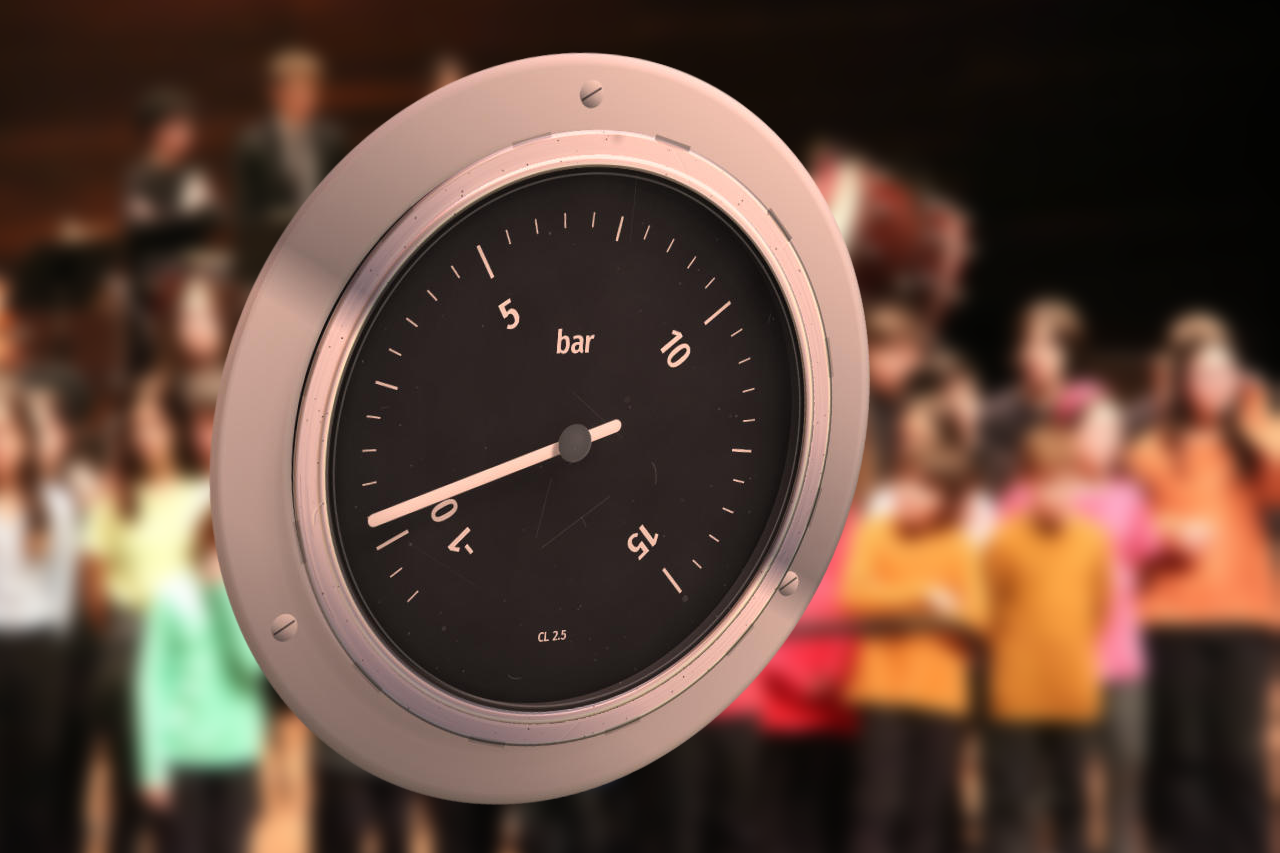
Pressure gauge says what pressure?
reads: 0.5 bar
